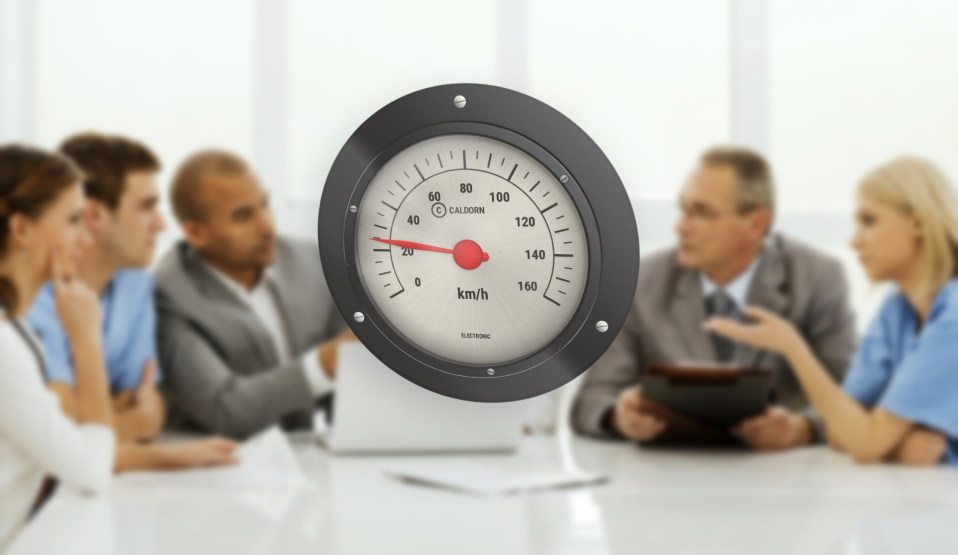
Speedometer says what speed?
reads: 25 km/h
